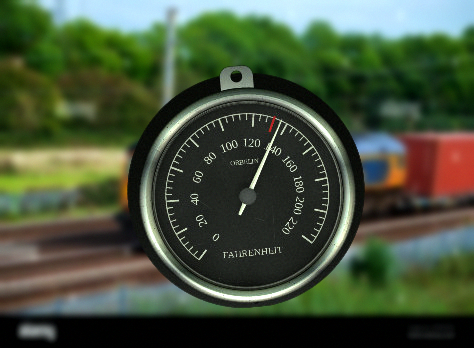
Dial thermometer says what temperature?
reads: 136 °F
